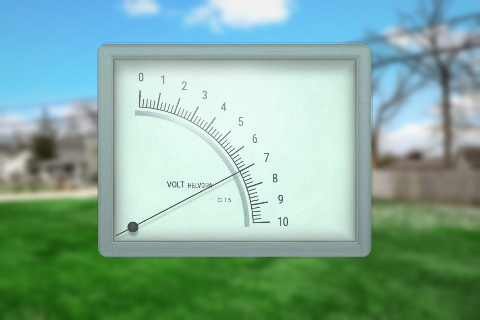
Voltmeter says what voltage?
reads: 7 V
